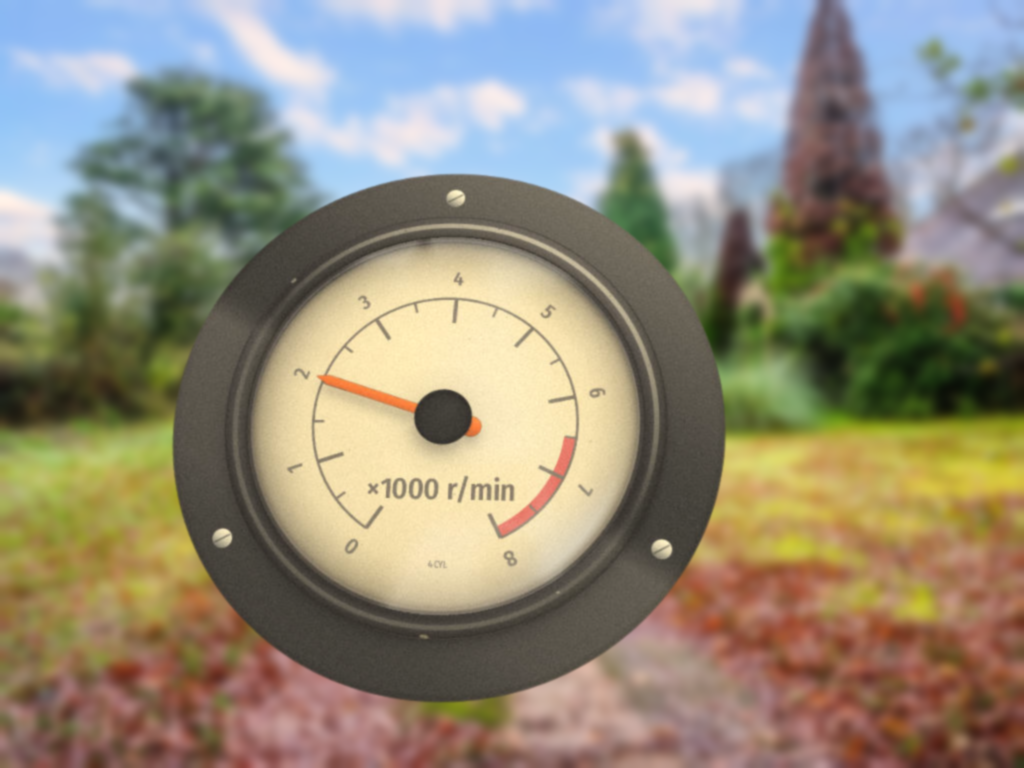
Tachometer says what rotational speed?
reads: 2000 rpm
